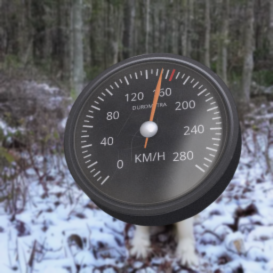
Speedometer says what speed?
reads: 155 km/h
